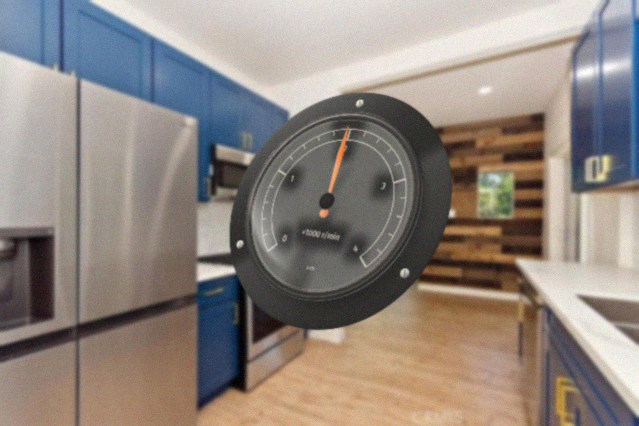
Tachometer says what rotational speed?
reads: 2000 rpm
